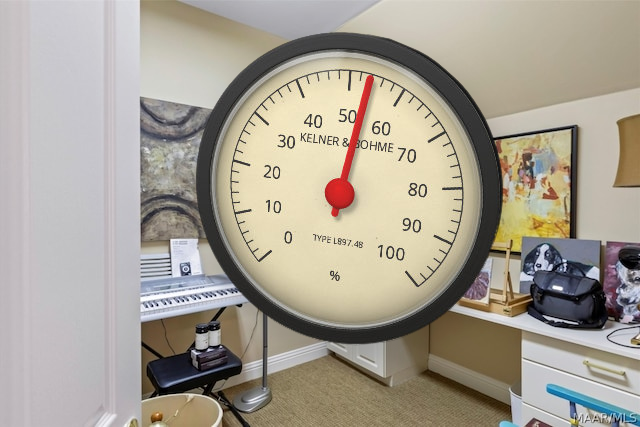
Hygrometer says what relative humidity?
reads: 54 %
